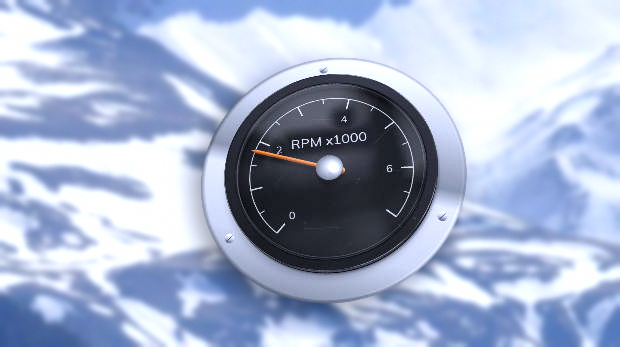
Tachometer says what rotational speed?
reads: 1750 rpm
